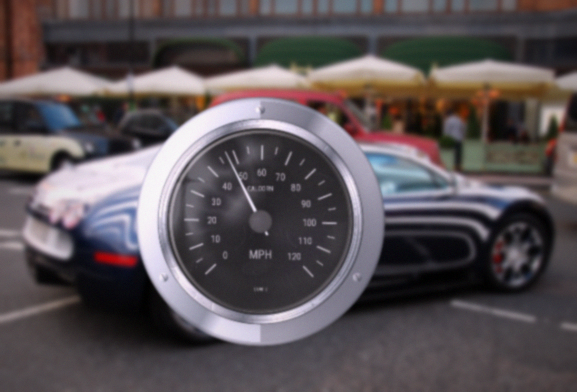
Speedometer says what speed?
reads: 47.5 mph
